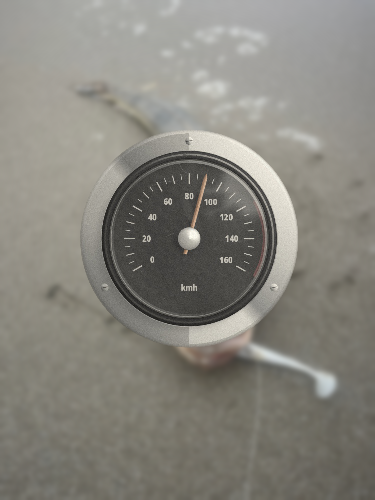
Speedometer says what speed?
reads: 90 km/h
